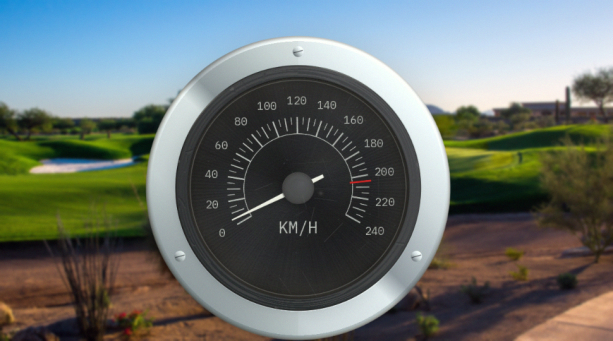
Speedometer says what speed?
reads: 5 km/h
